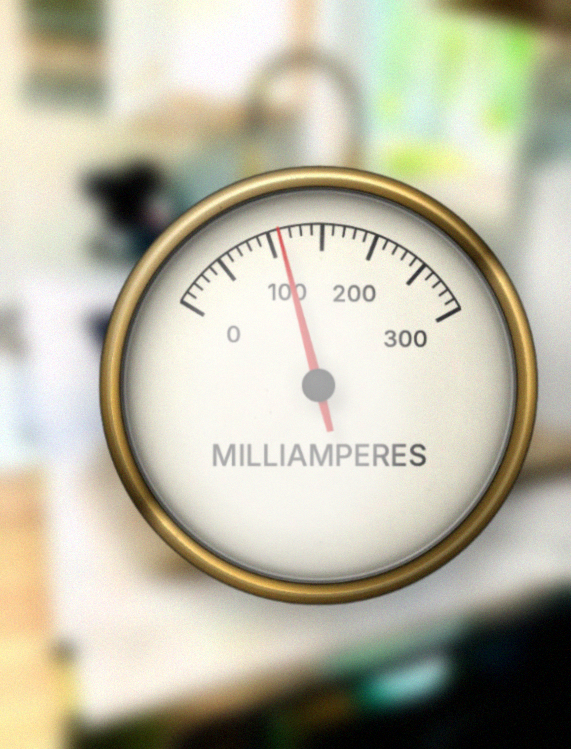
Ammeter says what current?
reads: 110 mA
